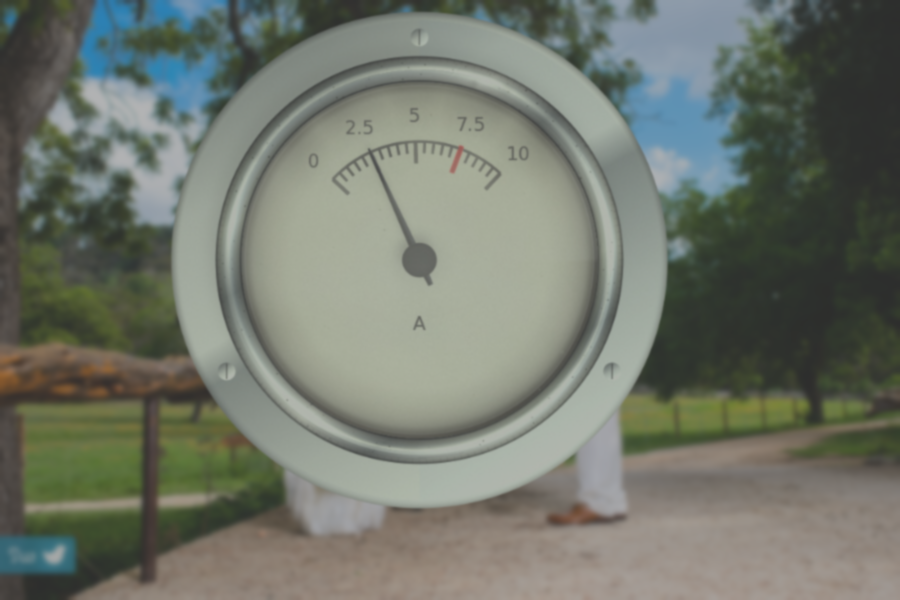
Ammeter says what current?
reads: 2.5 A
